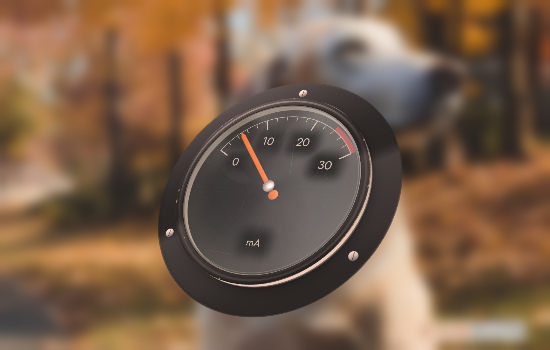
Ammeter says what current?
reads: 5 mA
